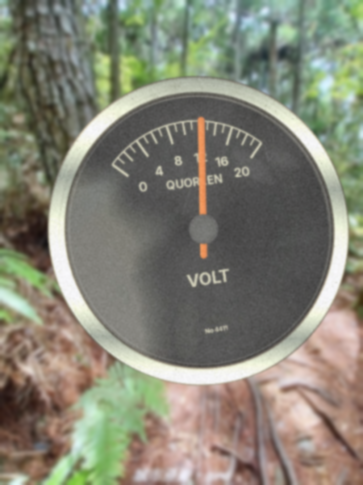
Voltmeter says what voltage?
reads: 12 V
